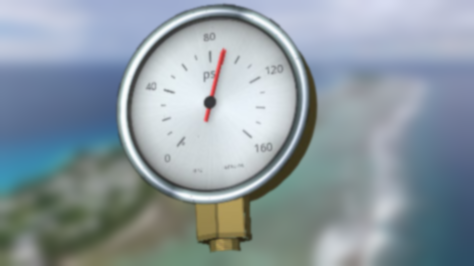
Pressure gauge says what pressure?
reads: 90 psi
